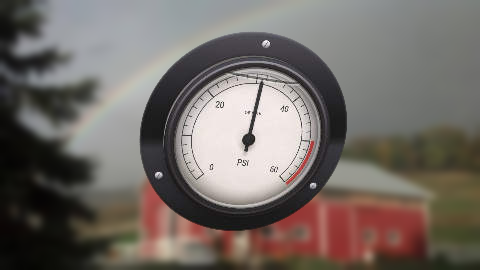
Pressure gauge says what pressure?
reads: 31 psi
